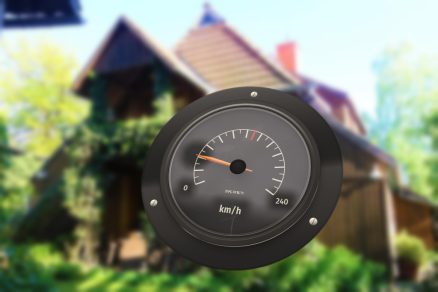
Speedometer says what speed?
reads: 40 km/h
